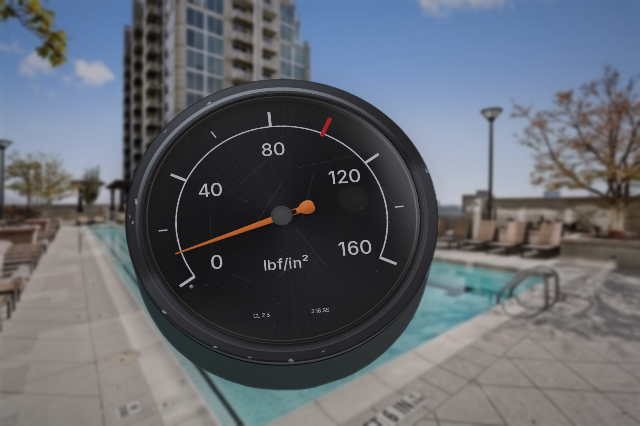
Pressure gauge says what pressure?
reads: 10 psi
